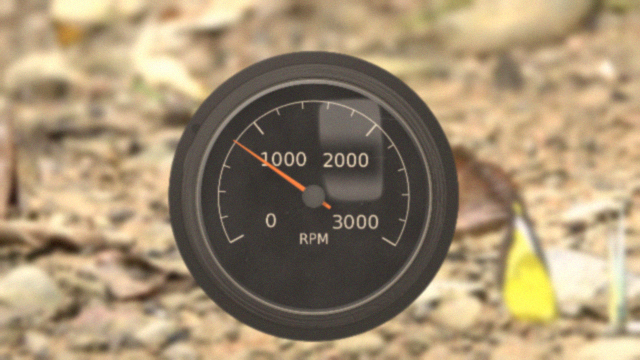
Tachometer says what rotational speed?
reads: 800 rpm
